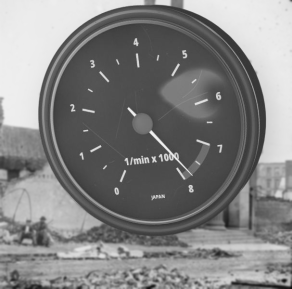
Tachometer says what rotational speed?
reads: 7750 rpm
